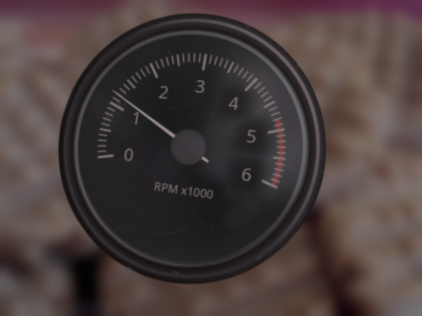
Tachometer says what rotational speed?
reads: 1200 rpm
